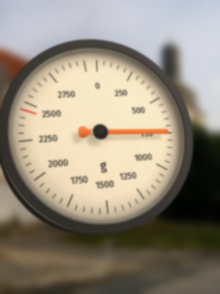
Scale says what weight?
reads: 750 g
